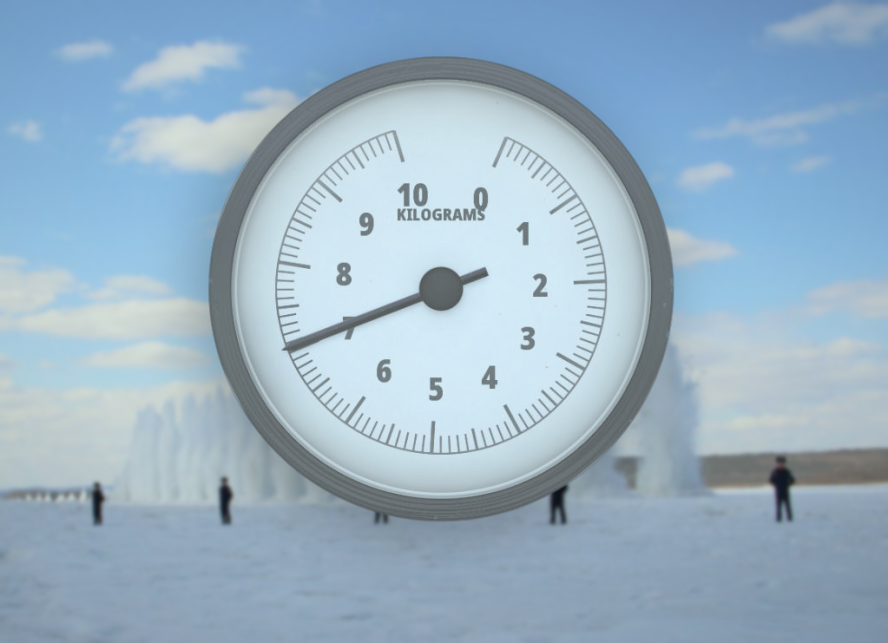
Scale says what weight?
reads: 7.05 kg
